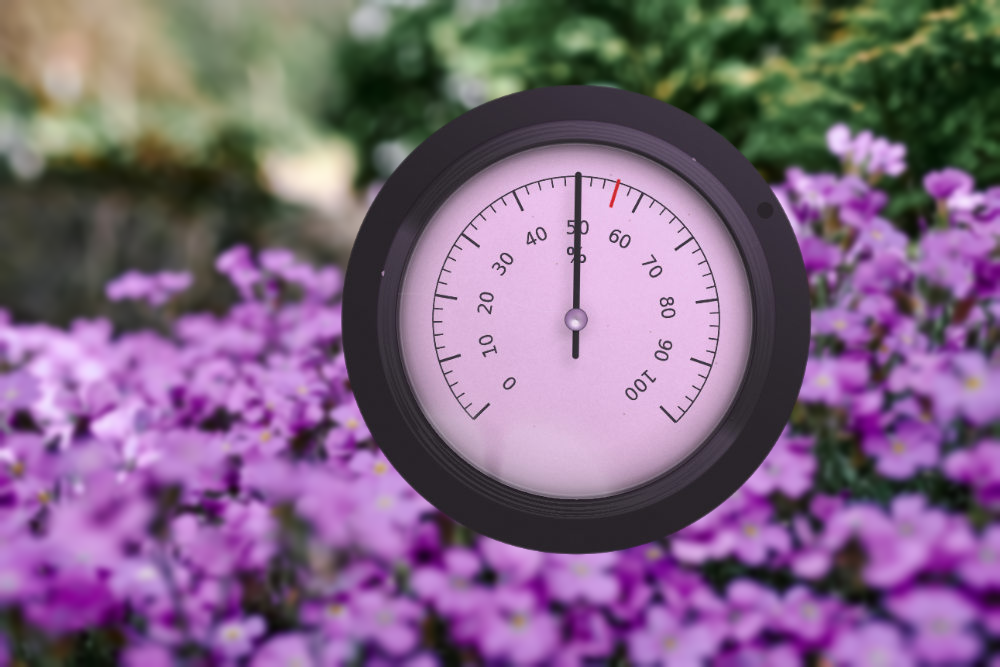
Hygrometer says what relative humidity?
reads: 50 %
